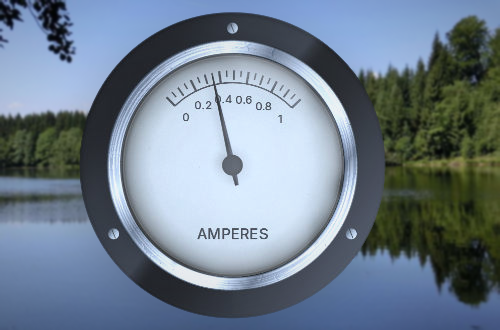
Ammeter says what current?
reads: 0.35 A
